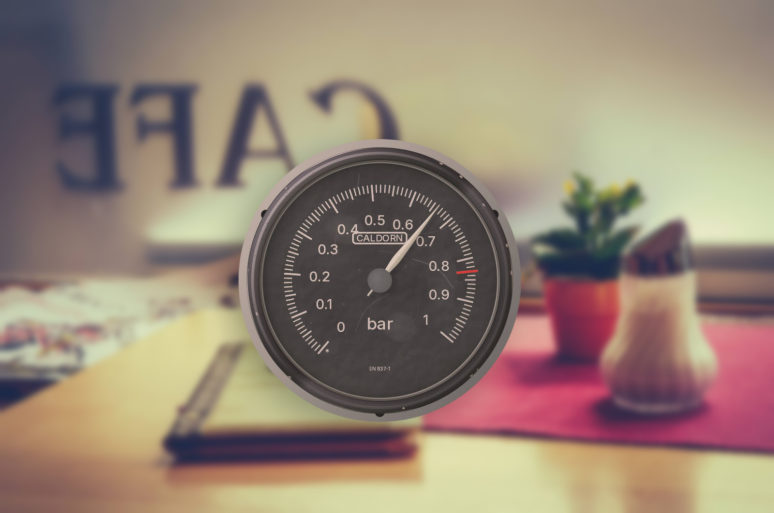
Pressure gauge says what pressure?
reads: 0.66 bar
